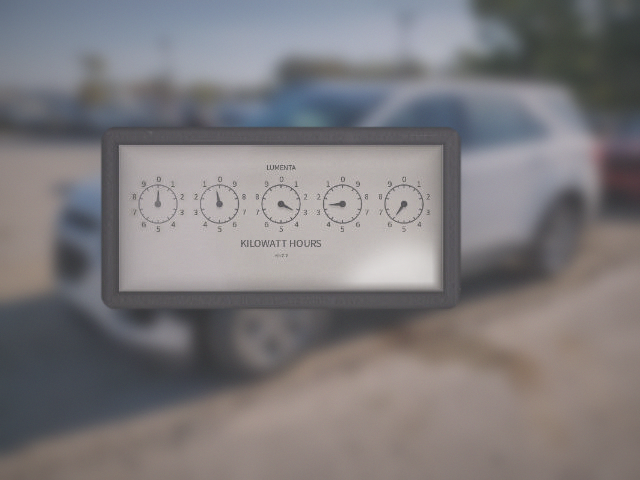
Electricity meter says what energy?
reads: 326 kWh
